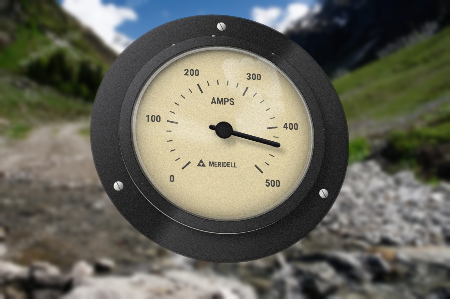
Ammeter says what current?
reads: 440 A
